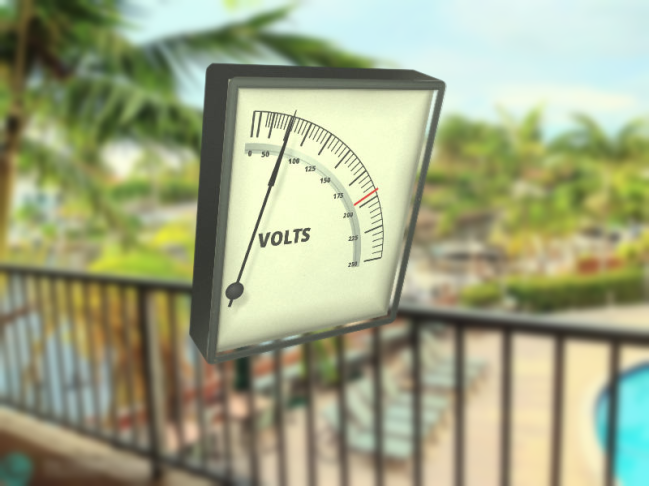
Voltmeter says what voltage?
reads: 75 V
